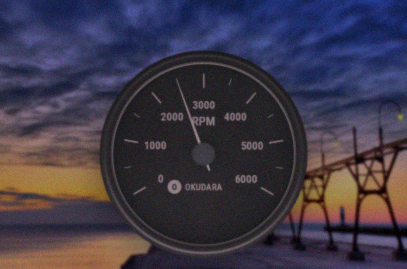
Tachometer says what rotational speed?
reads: 2500 rpm
